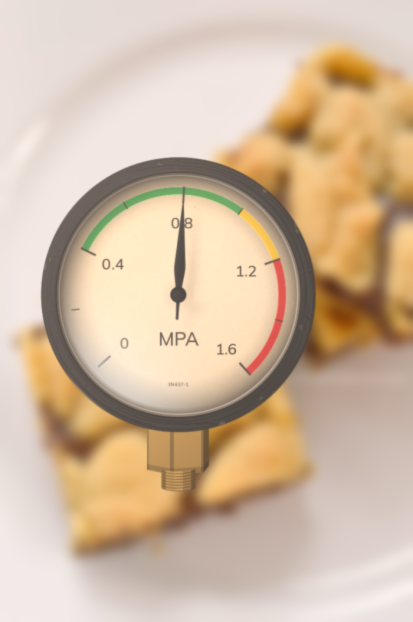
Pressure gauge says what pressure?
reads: 0.8 MPa
